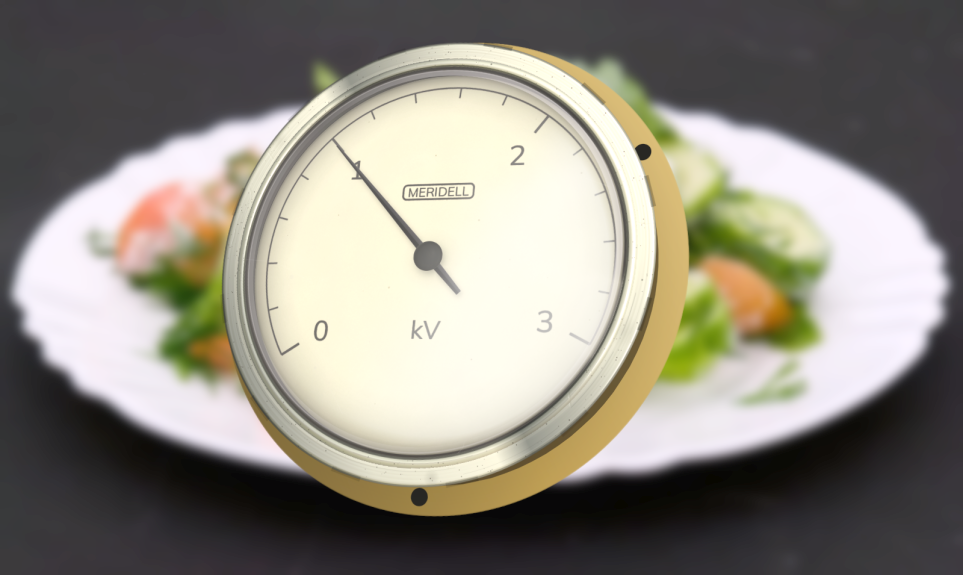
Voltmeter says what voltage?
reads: 1 kV
